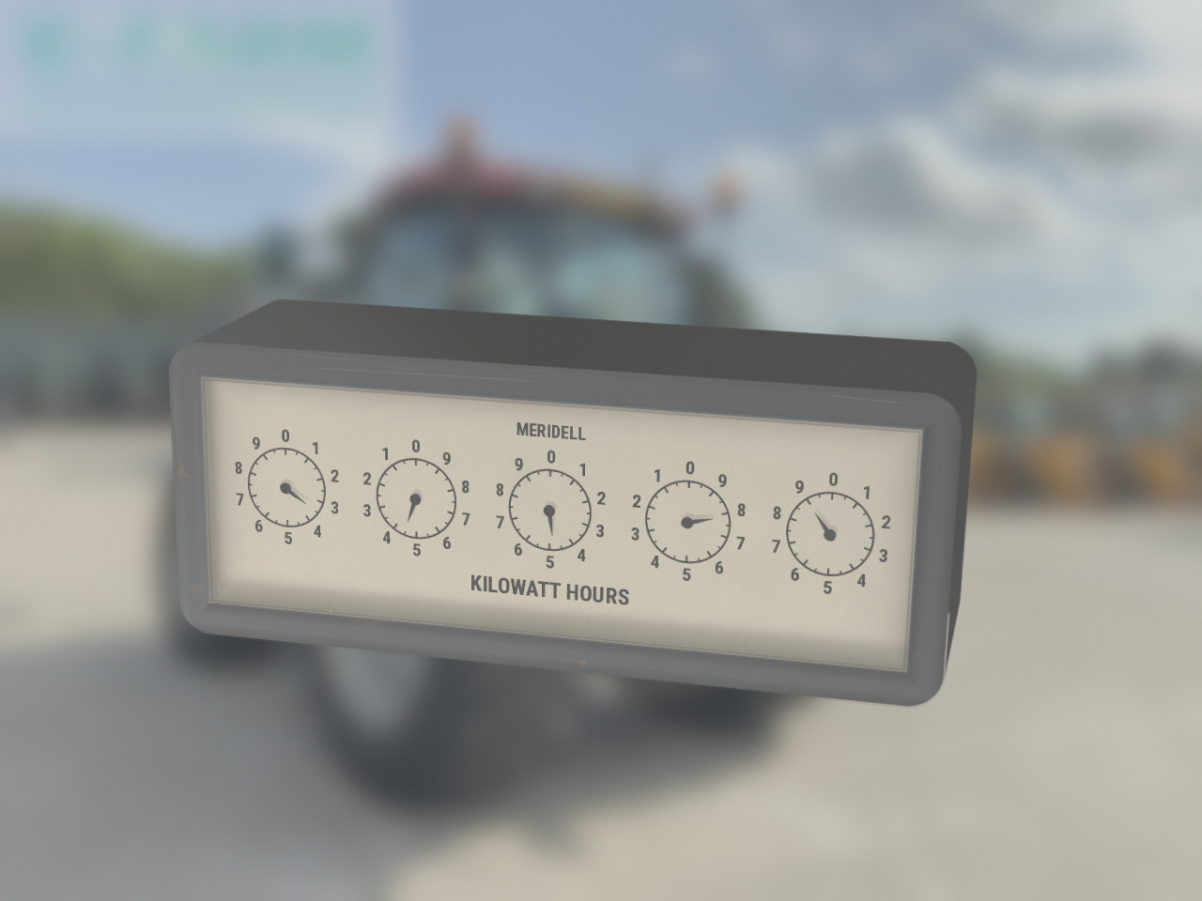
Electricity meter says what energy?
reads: 34479 kWh
